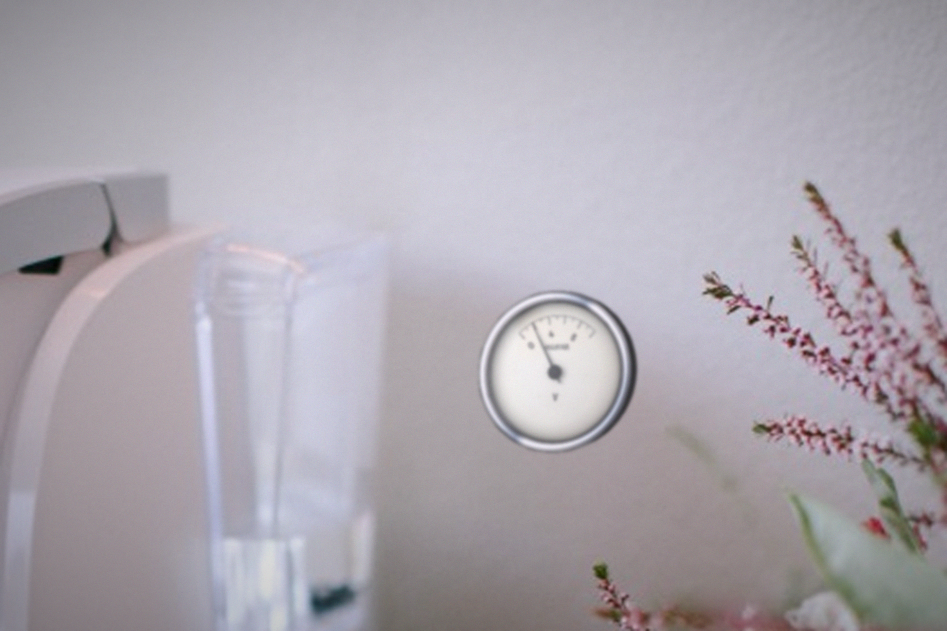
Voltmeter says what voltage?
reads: 2 V
